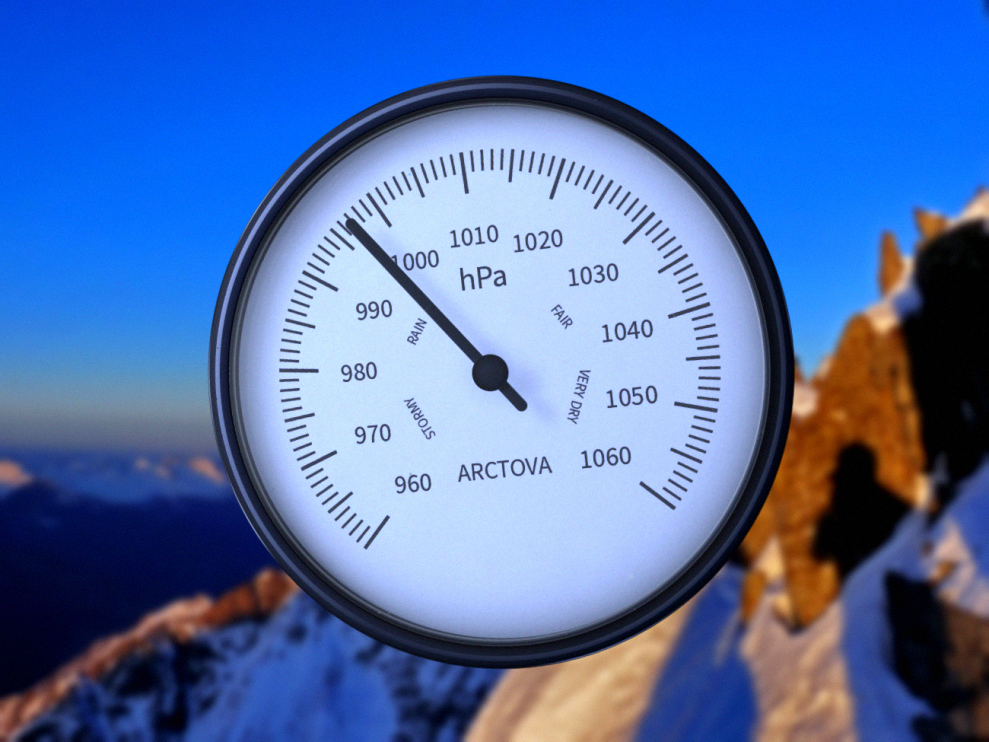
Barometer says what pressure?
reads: 997 hPa
